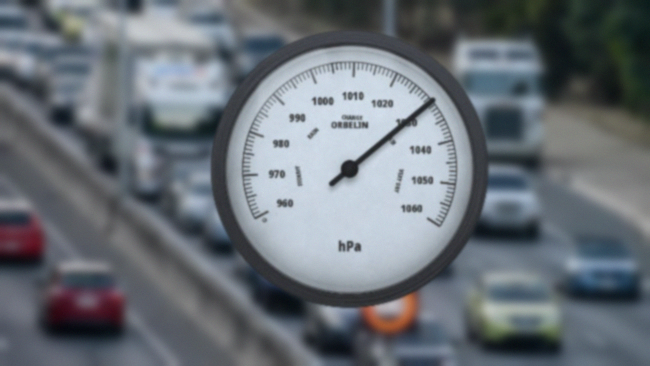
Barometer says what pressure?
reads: 1030 hPa
